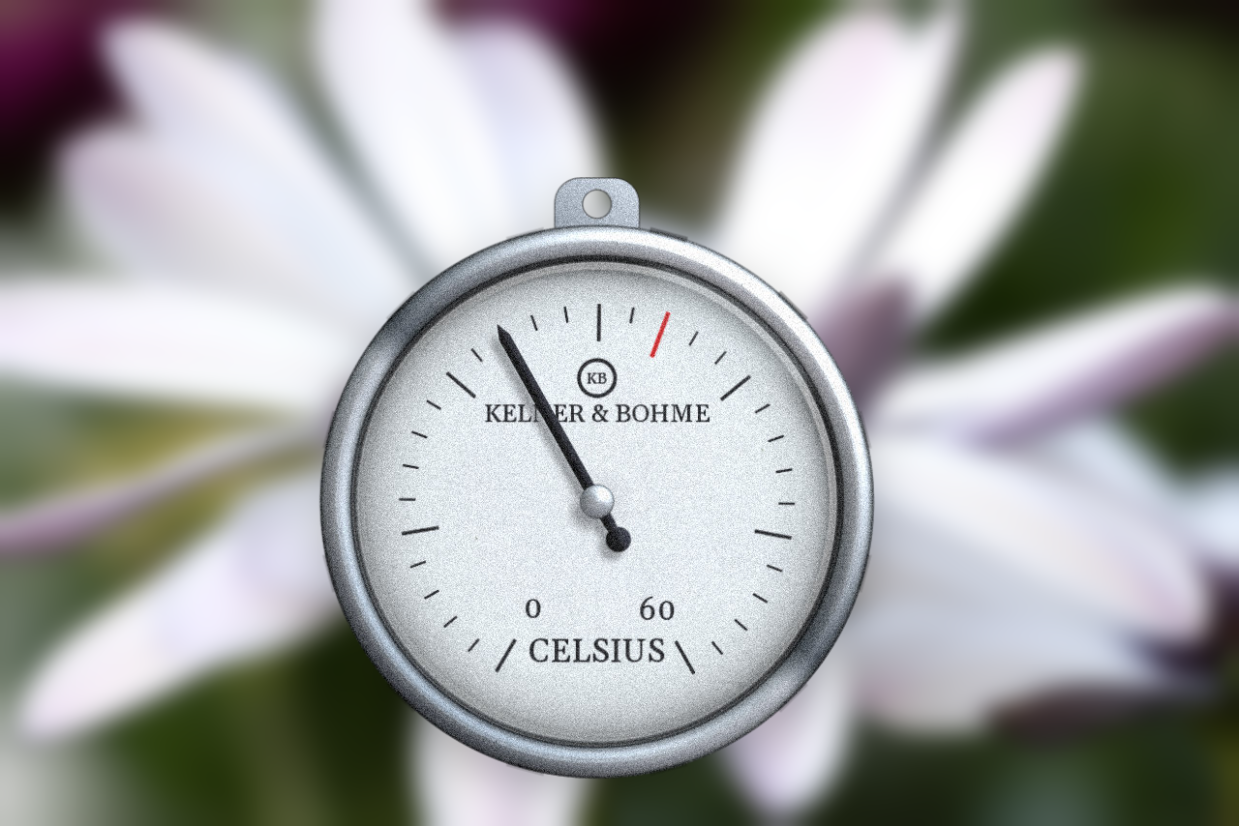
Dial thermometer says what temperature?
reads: 24 °C
